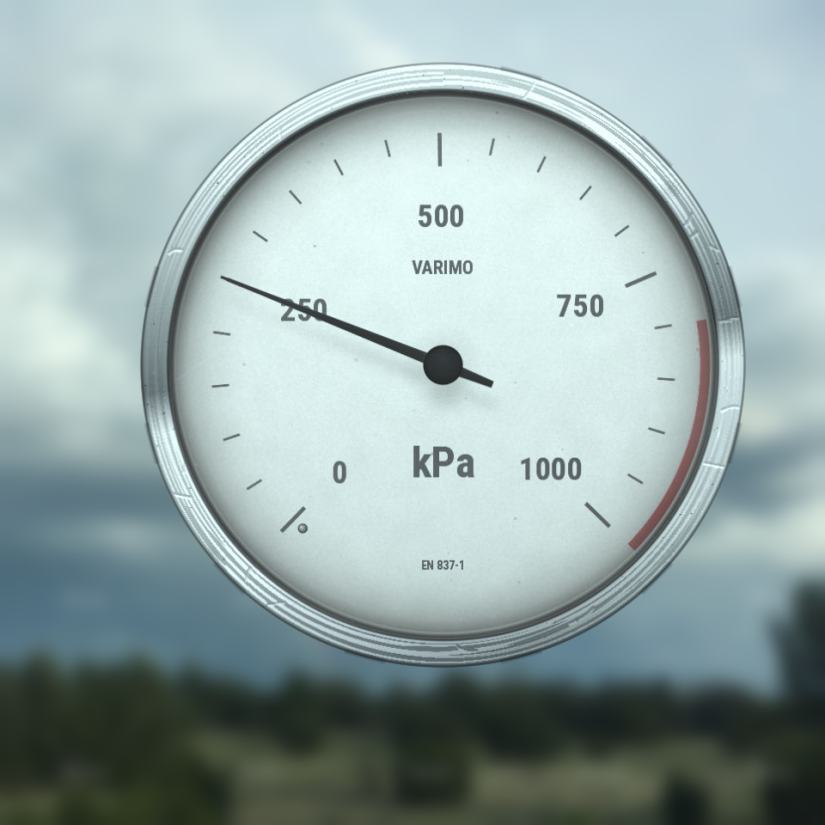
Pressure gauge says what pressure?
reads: 250 kPa
